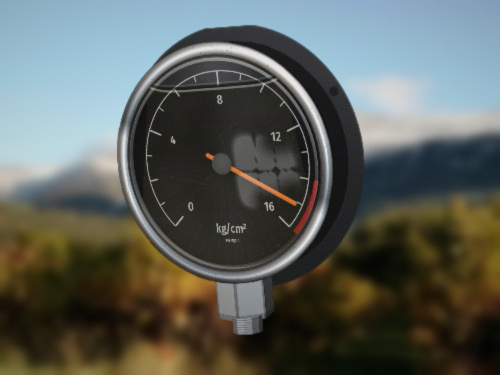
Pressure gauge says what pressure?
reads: 15 kg/cm²
